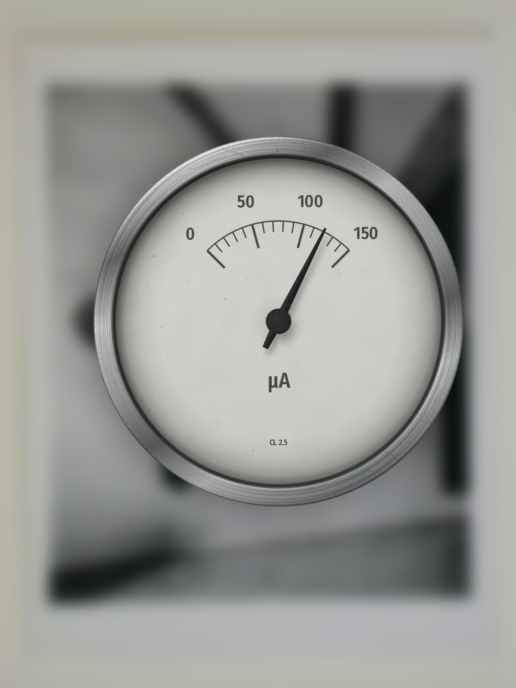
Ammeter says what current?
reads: 120 µA
